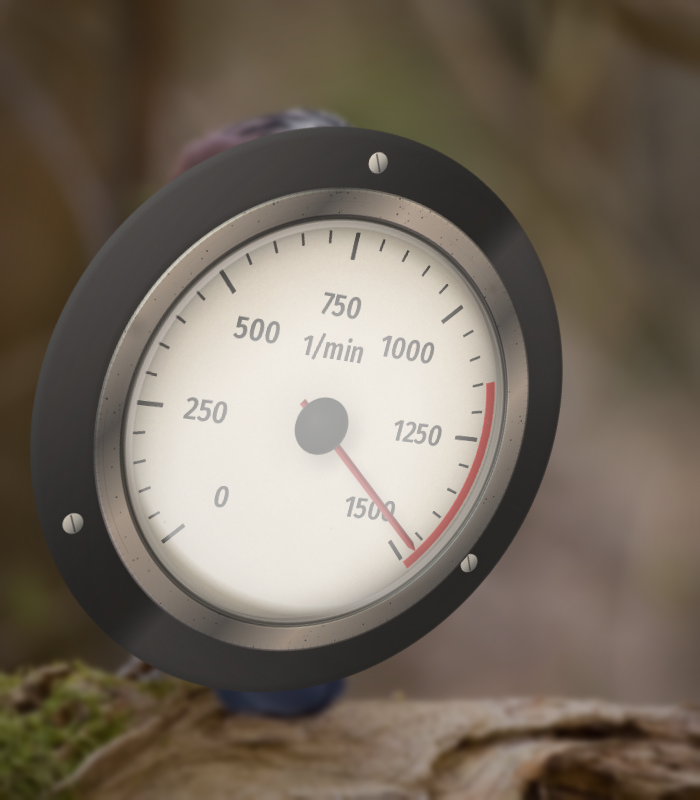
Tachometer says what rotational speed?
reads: 1475 rpm
